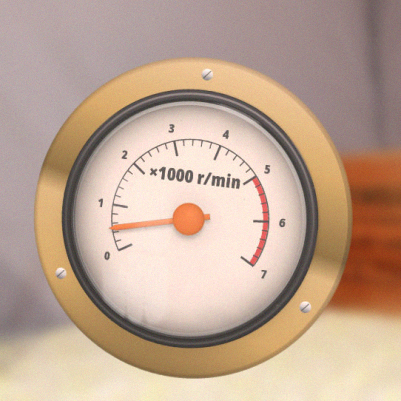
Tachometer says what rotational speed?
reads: 500 rpm
